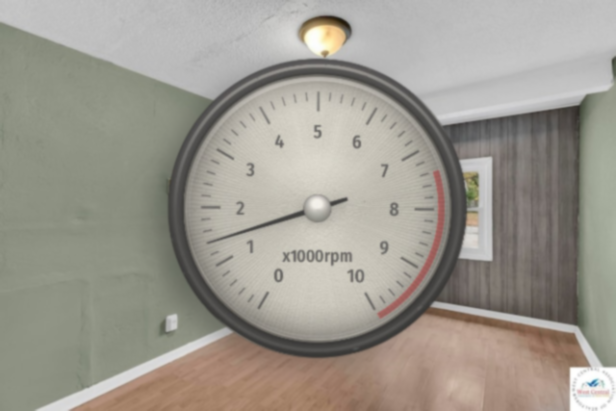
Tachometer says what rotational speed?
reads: 1400 rpm
